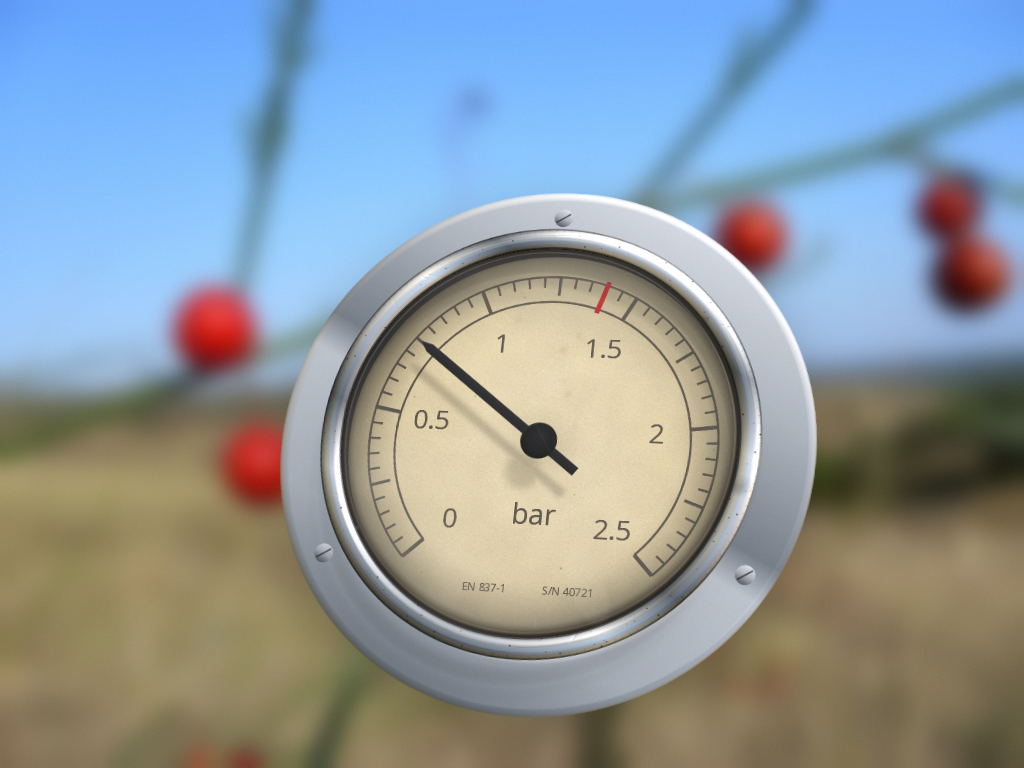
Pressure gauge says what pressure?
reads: 0.75 bar
